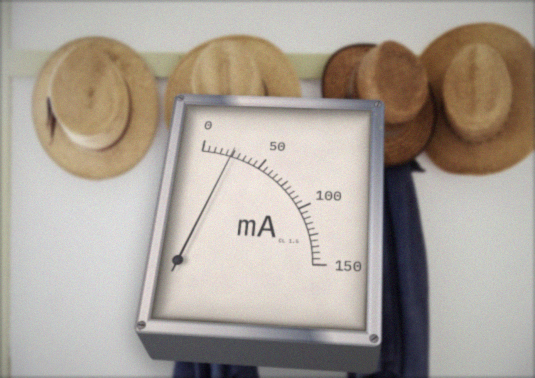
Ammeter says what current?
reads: 25 mA
